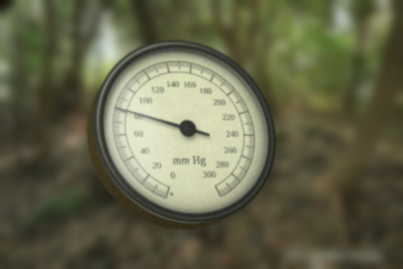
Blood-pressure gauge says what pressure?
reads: 80 mmHg
